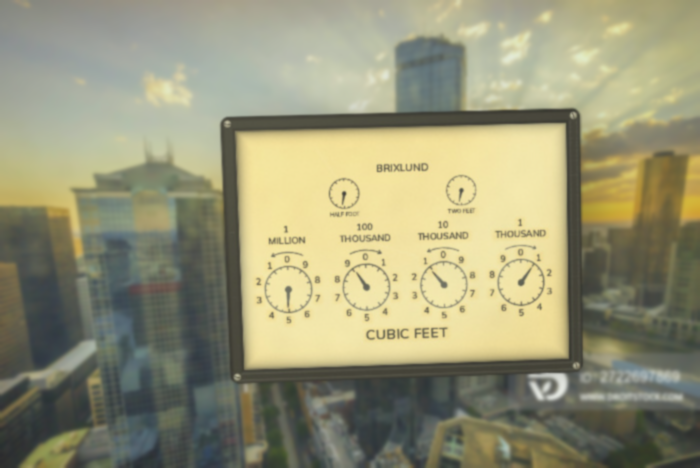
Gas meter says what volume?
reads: 491100 ft³
